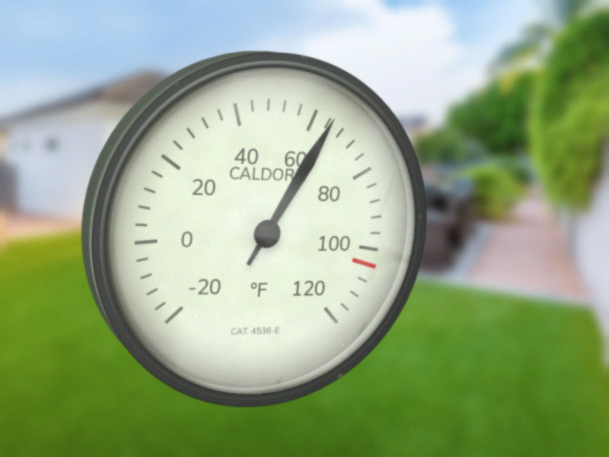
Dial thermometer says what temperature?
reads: 64 °F
